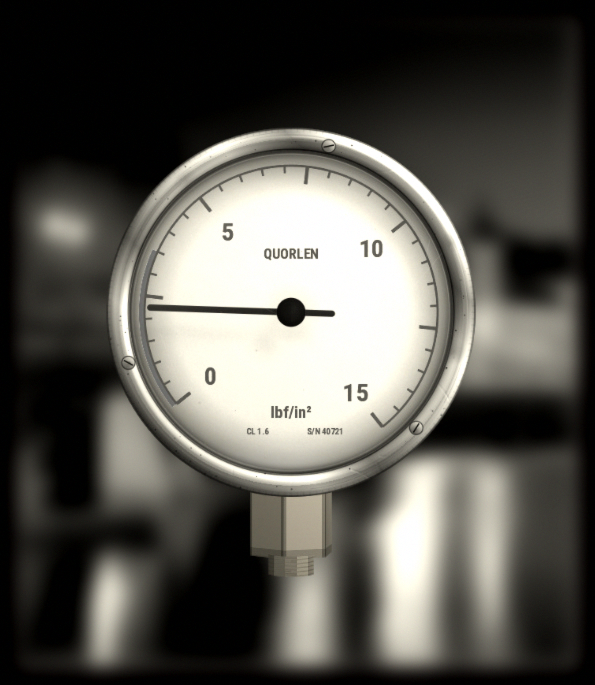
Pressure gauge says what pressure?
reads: 2.25 psi
